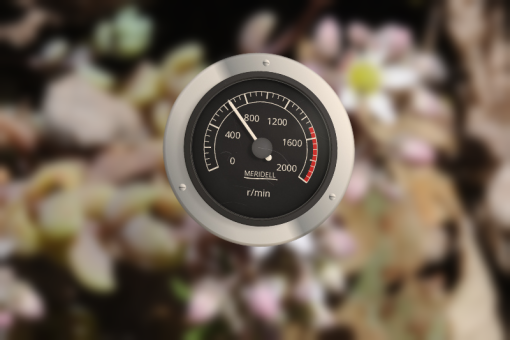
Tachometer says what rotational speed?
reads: 650 rpm
